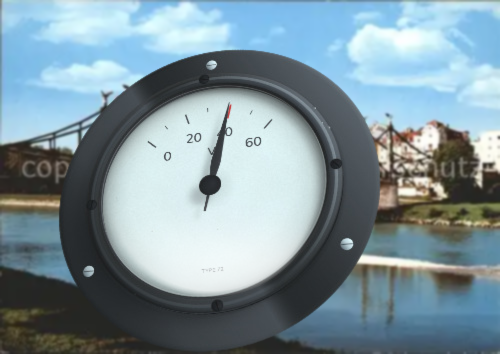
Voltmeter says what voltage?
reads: 40 V
